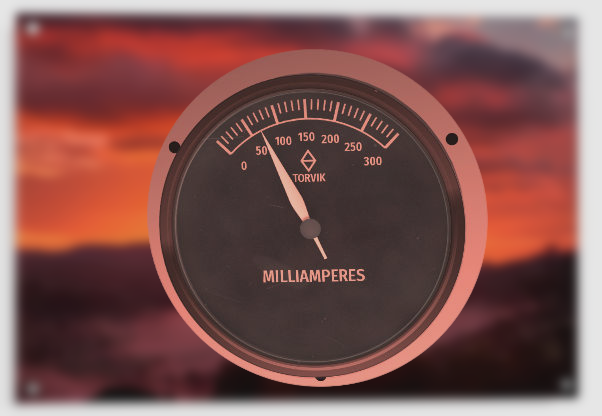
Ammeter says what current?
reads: 70 mA
